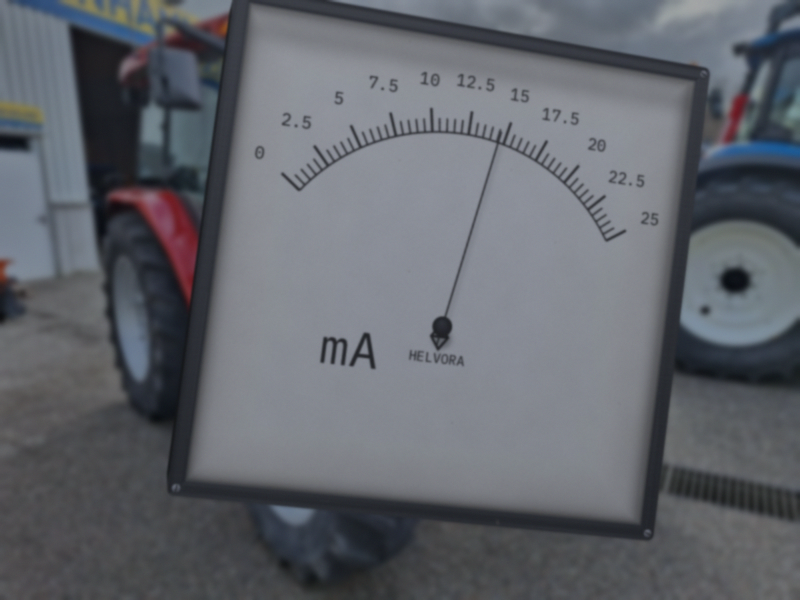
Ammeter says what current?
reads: 14.5 mA
